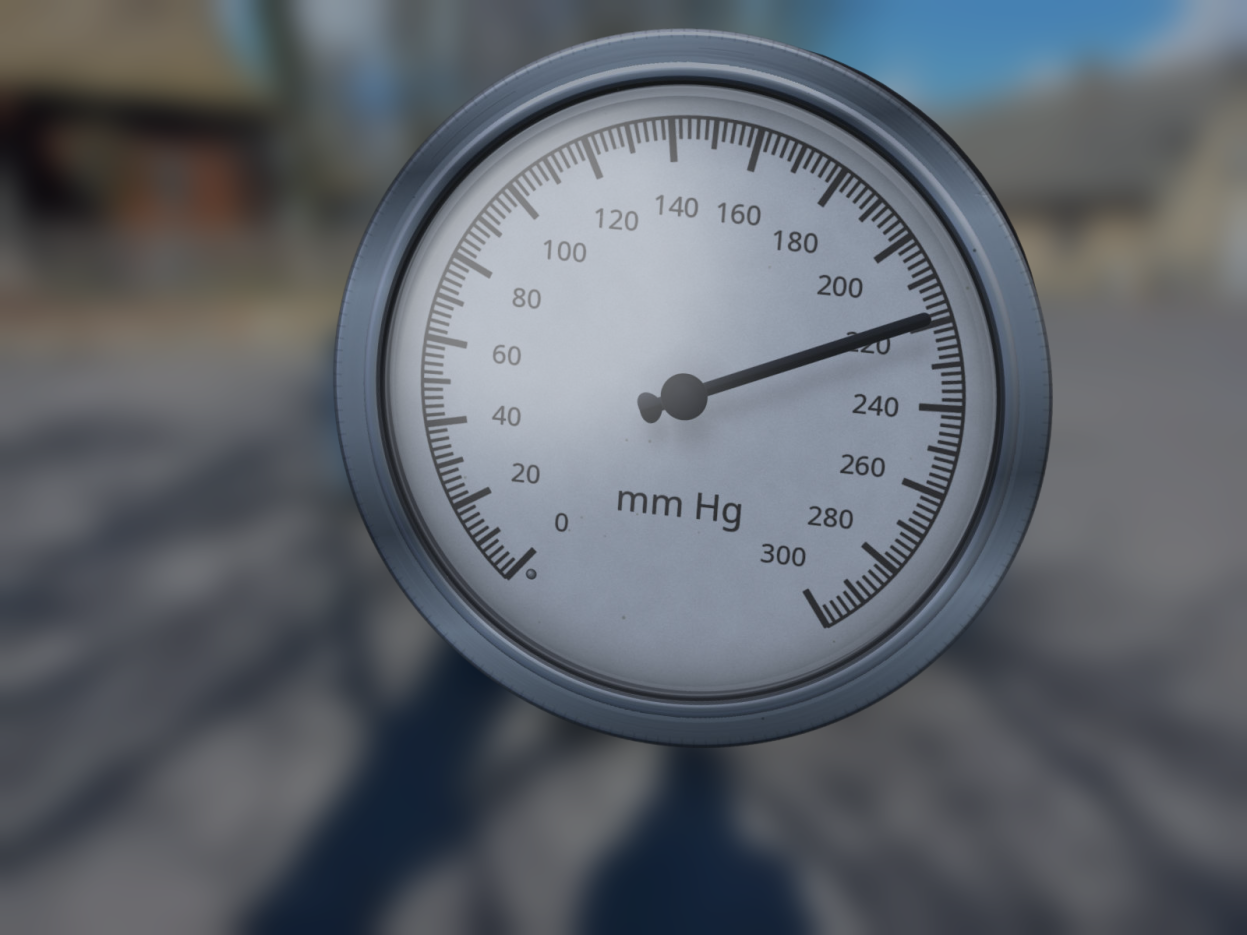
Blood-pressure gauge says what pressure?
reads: 218 mmHg
